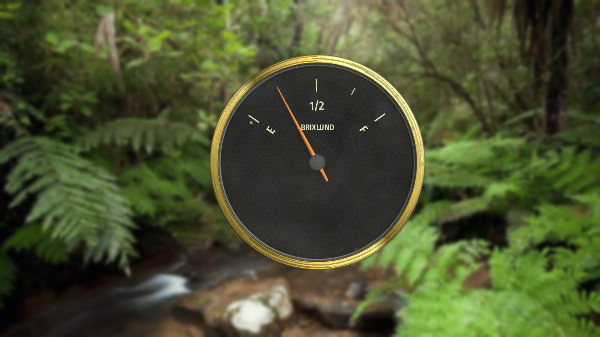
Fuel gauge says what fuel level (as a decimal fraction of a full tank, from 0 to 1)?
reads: 0.25
